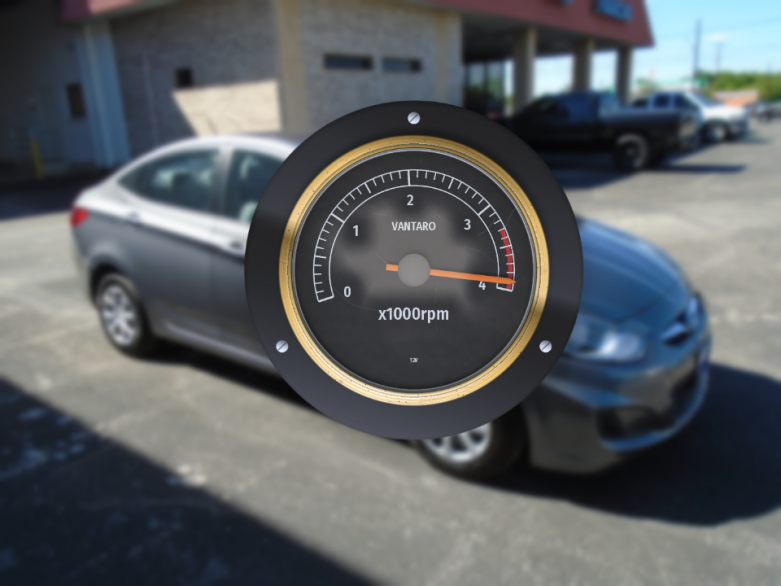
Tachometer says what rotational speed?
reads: 3900 rpm
